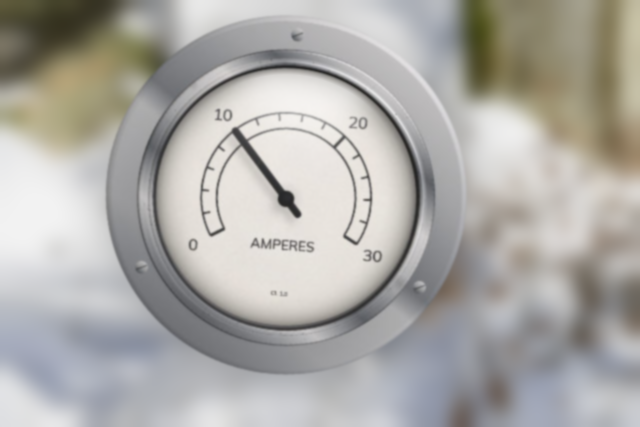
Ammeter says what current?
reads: 10 A
